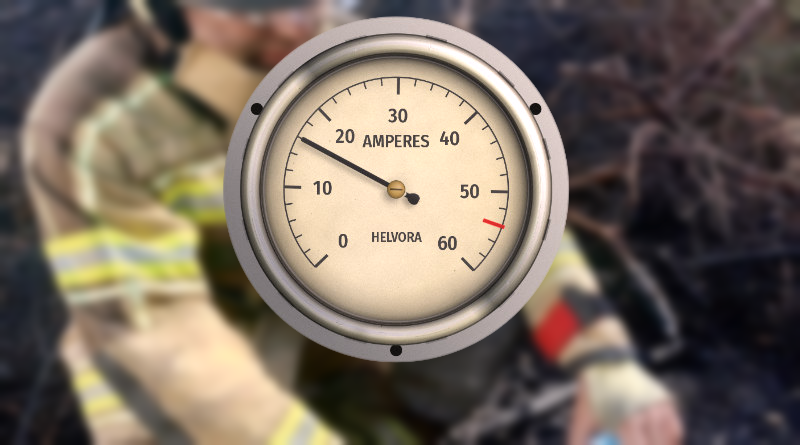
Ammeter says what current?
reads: 16 A
